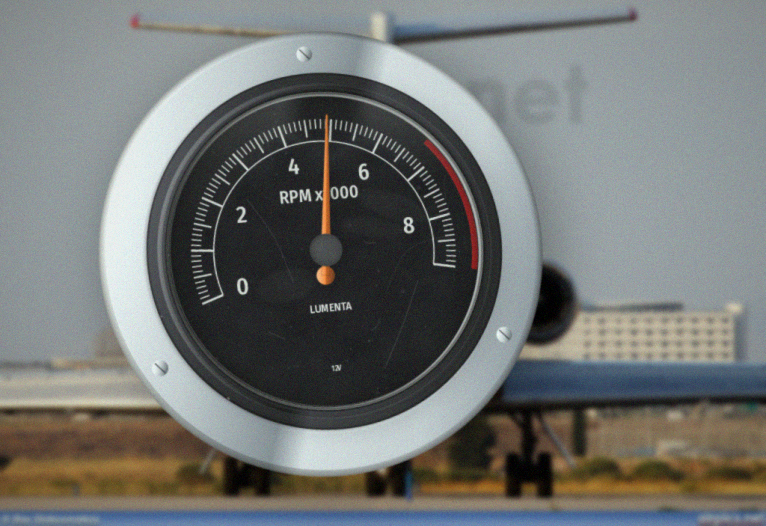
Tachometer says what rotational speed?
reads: 4900 rpm
